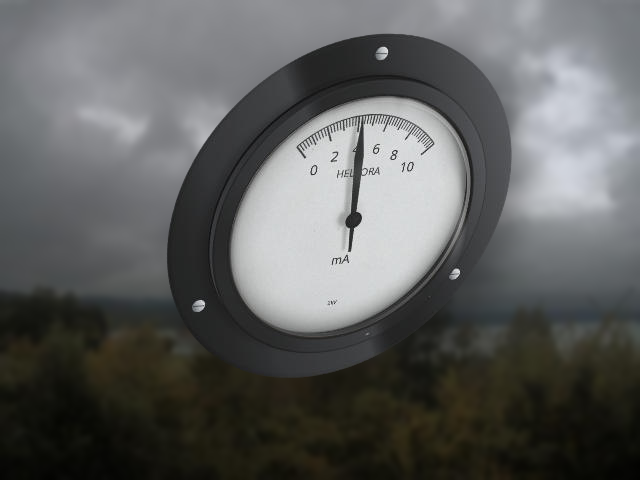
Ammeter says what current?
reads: 4 mA
